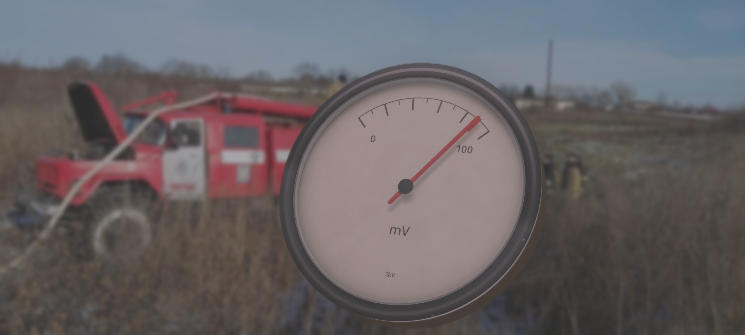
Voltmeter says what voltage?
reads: 90 mV
